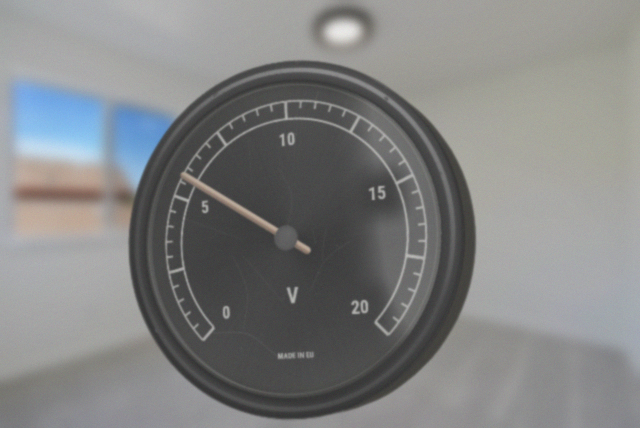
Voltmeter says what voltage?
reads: 5.75 V
